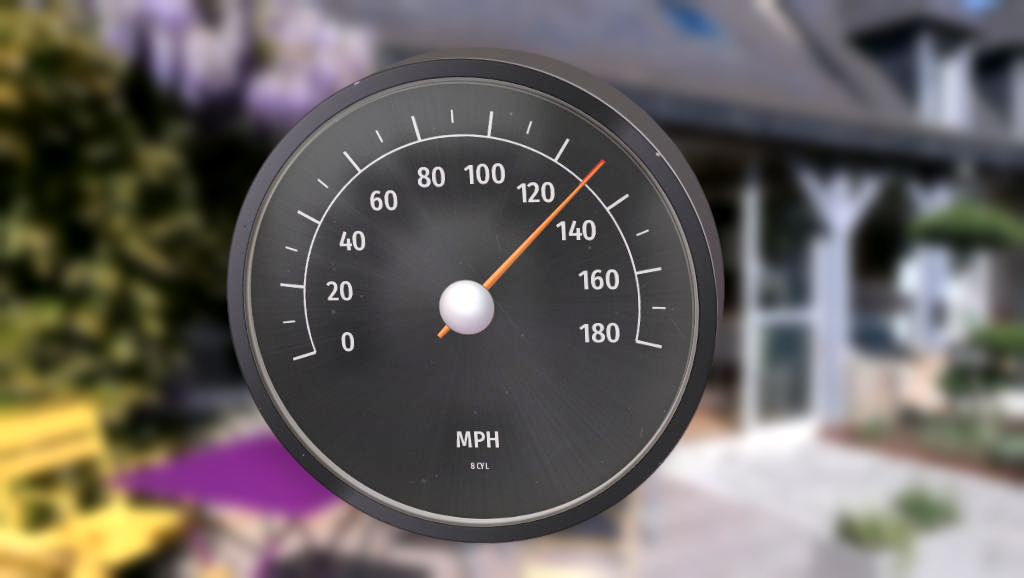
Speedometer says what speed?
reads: 130 mph
